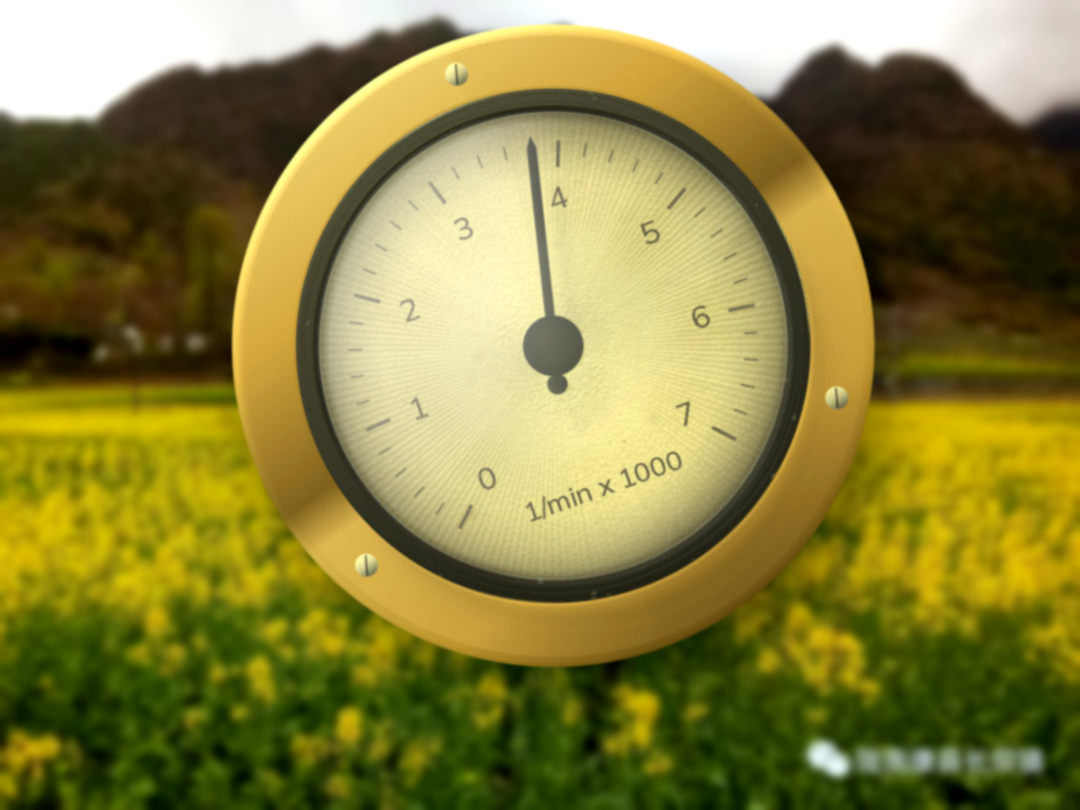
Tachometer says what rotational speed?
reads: 3800 rpm
